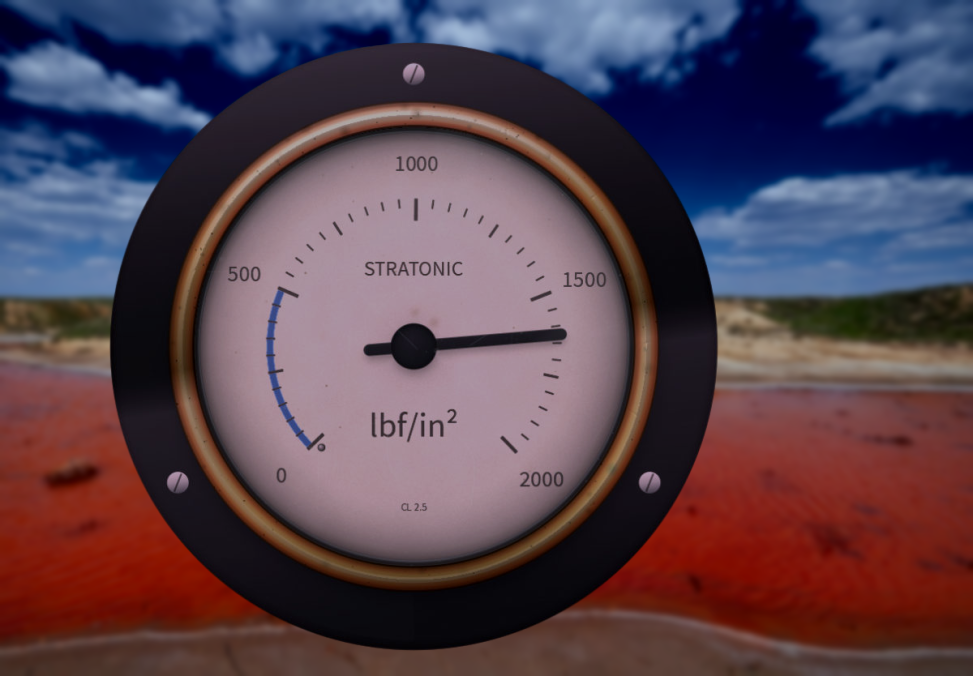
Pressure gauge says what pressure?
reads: 1625 psi
